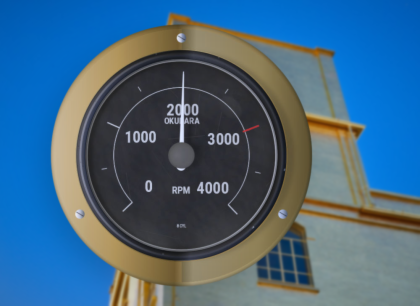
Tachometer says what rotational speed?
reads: 2000 rpm
